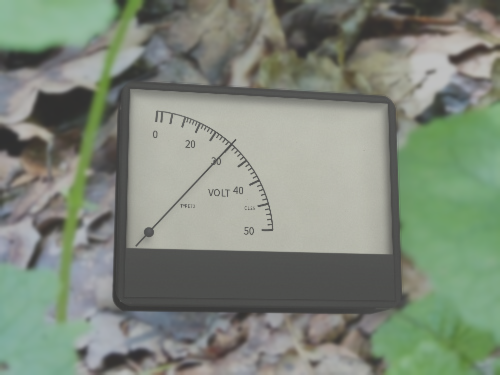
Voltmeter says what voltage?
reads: 30 V
